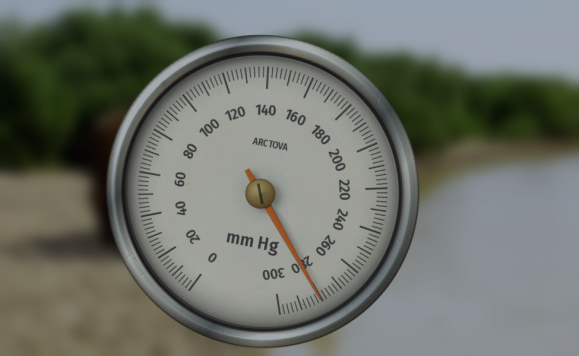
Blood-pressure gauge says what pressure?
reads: 280 mmHg
